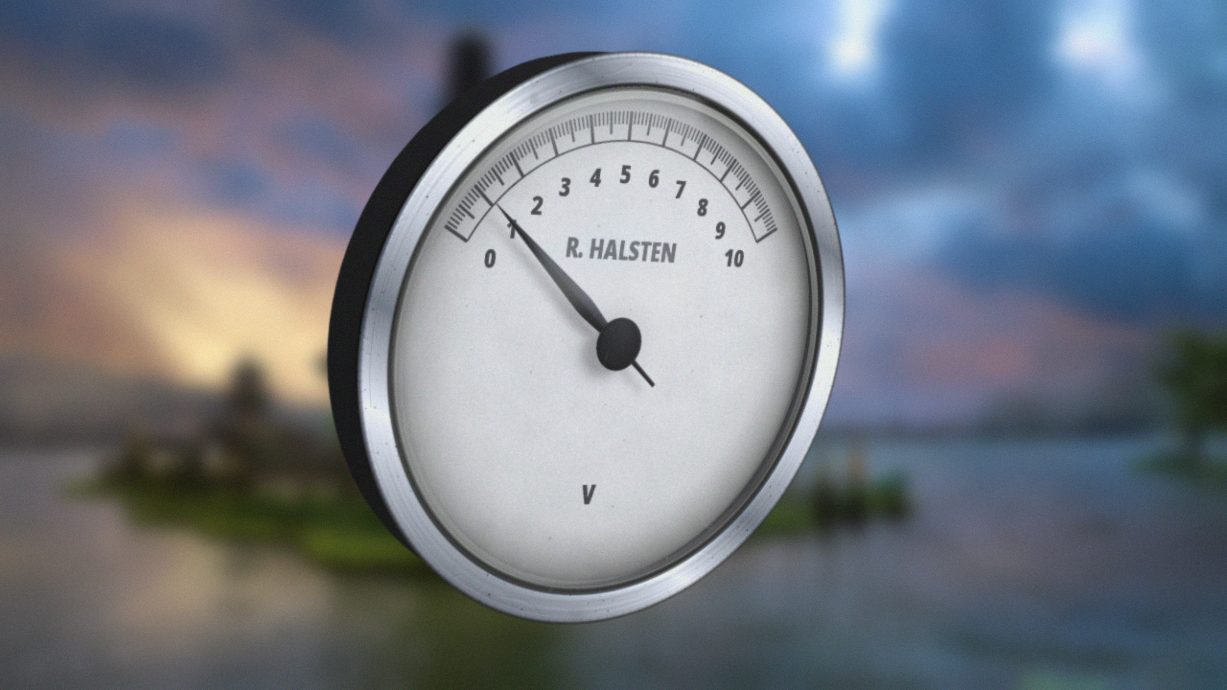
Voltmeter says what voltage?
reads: 1 V
